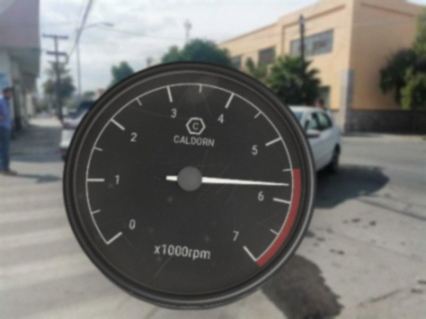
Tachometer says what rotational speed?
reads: 5750 rpm
